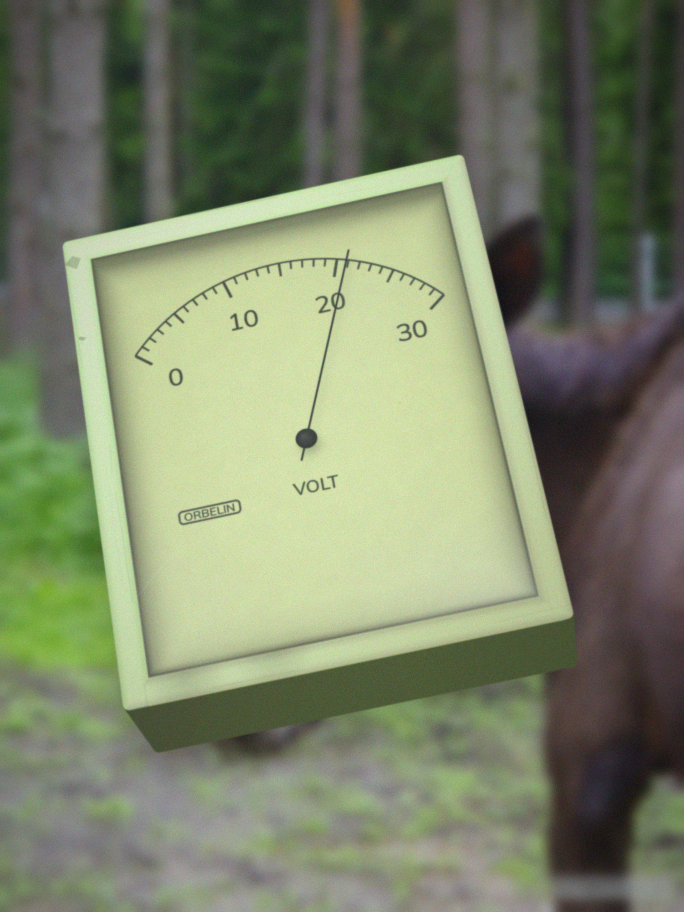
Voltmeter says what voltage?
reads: 21 V
